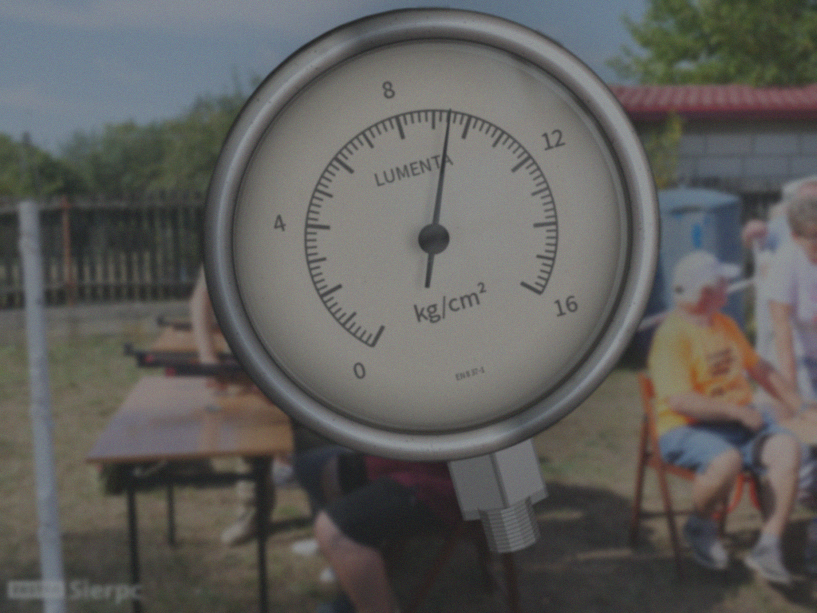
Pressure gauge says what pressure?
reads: 9.4 kg/cm²
